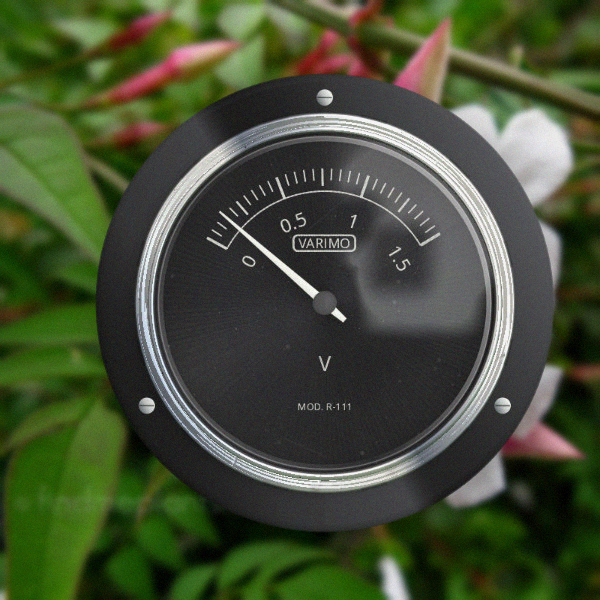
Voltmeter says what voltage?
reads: 0.15 V
